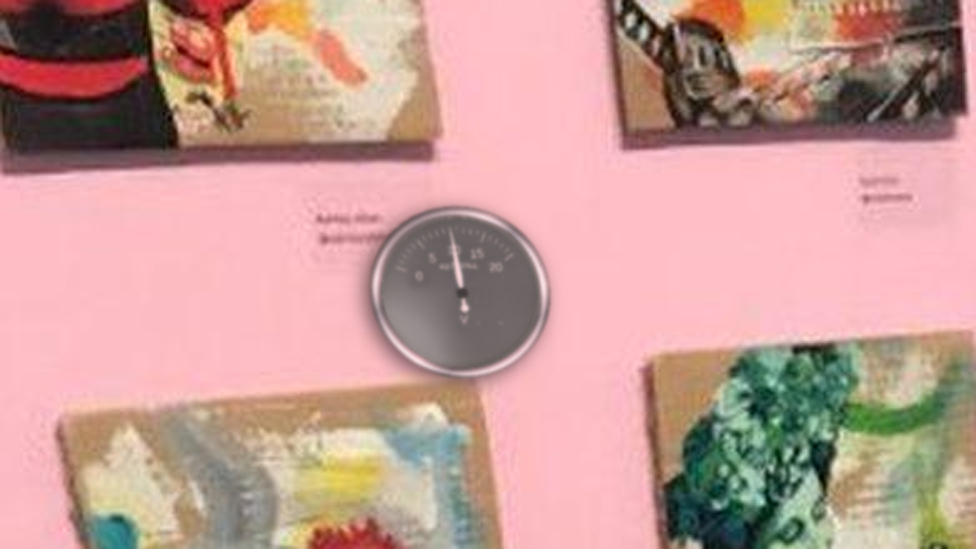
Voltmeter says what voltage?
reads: 10 V
